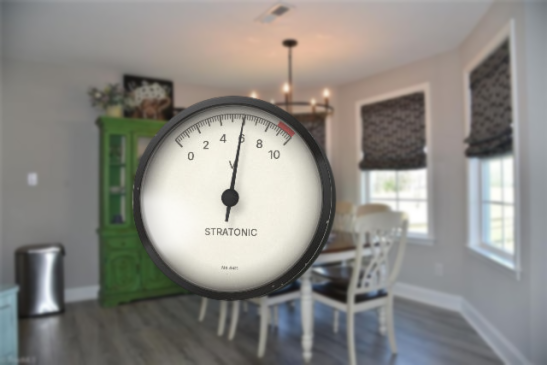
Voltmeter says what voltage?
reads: 6 V
